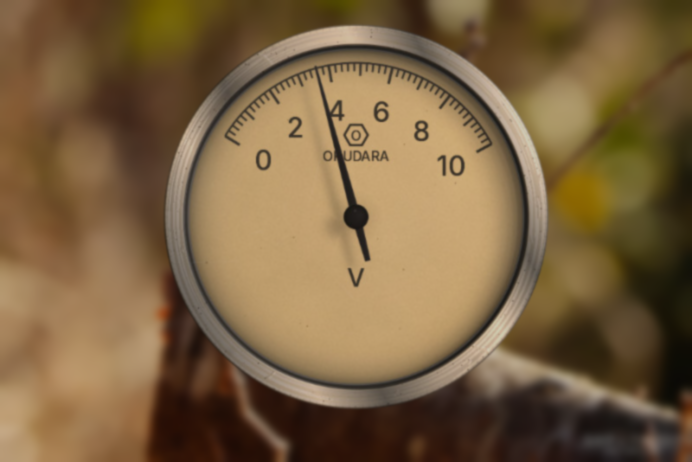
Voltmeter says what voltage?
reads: 3.6 V
